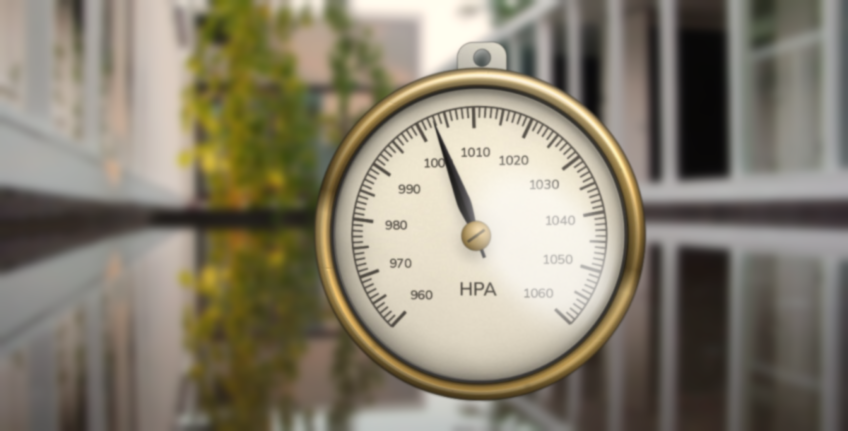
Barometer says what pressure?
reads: 1003 hPa
